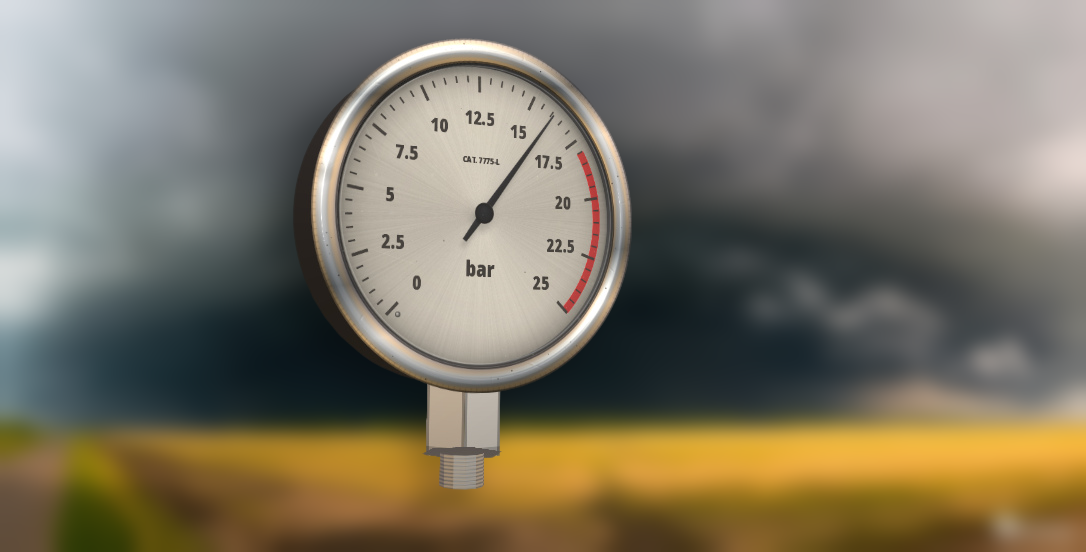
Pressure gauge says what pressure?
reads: 16 bar
